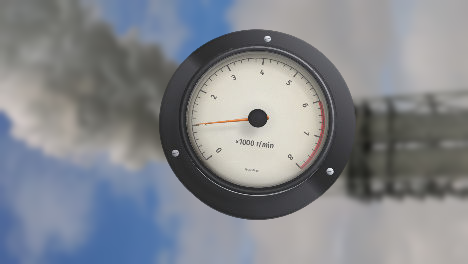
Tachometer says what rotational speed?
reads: 1000 rpm
